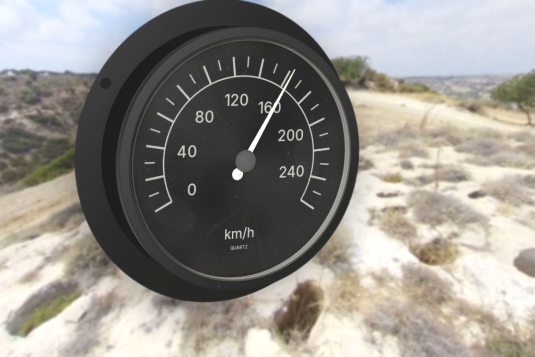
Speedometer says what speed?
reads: 160 km/h
